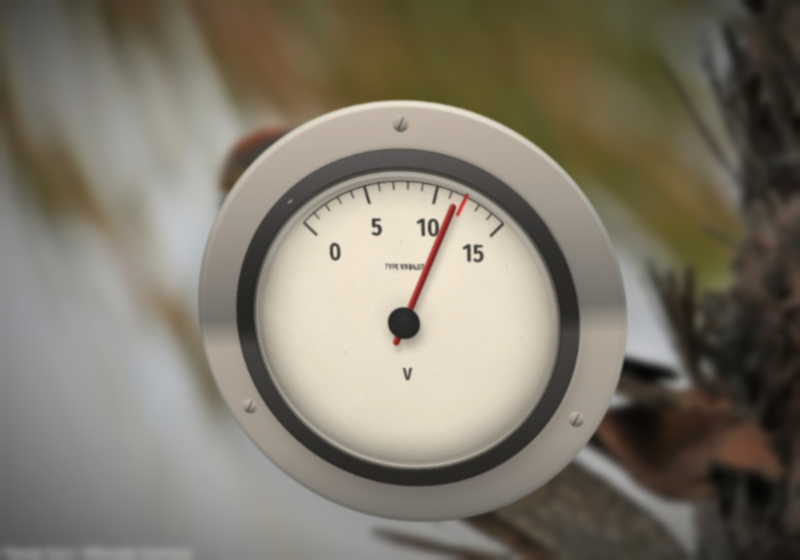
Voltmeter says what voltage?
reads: 11.5 V
